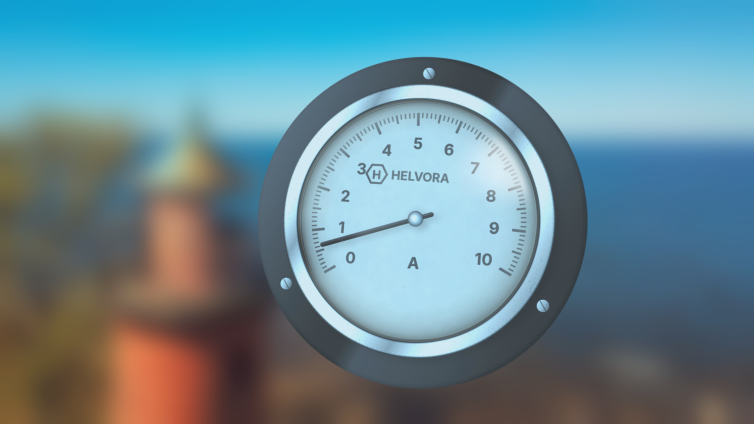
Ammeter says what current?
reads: 0.6 A
